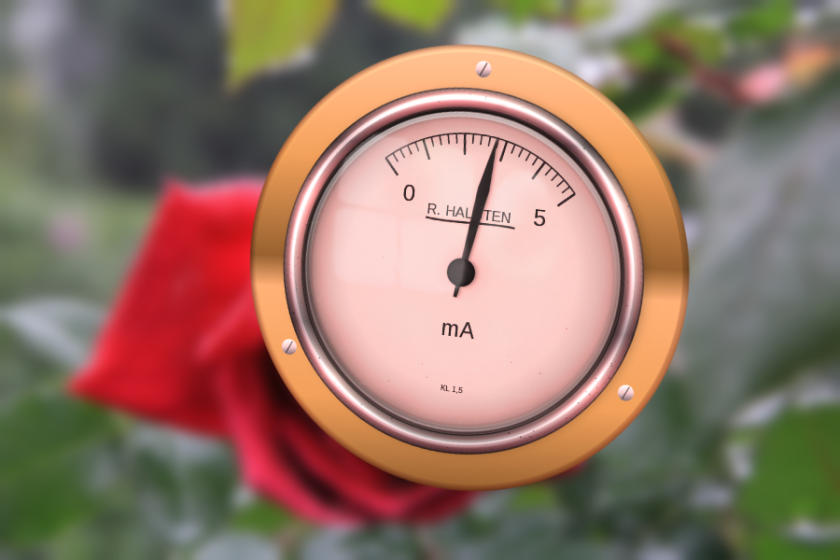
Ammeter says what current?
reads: 2.8 mA
